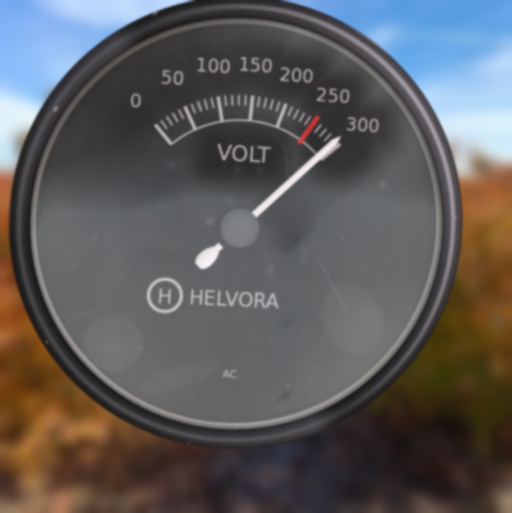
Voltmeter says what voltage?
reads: 290 V
